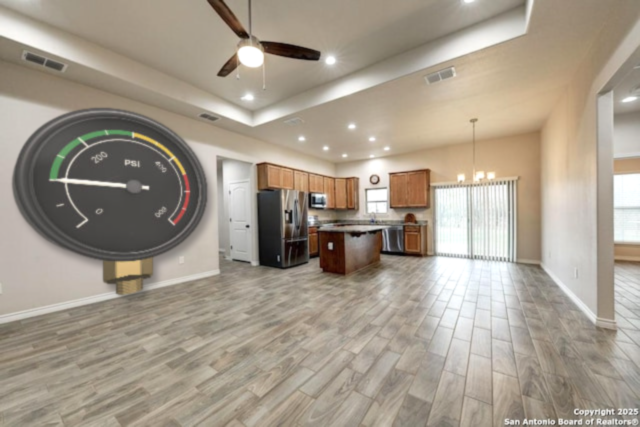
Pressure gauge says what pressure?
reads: 100 psi
